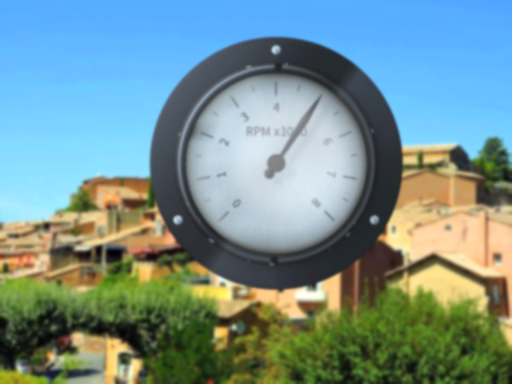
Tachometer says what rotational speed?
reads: 5000 rpm
